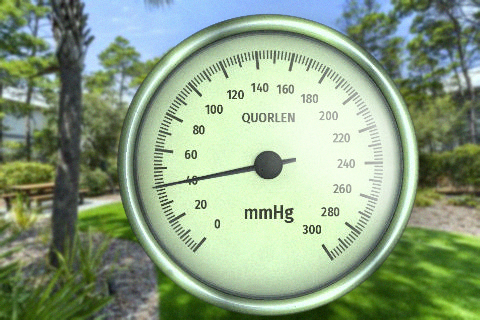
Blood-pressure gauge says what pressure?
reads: 40 mmHg
